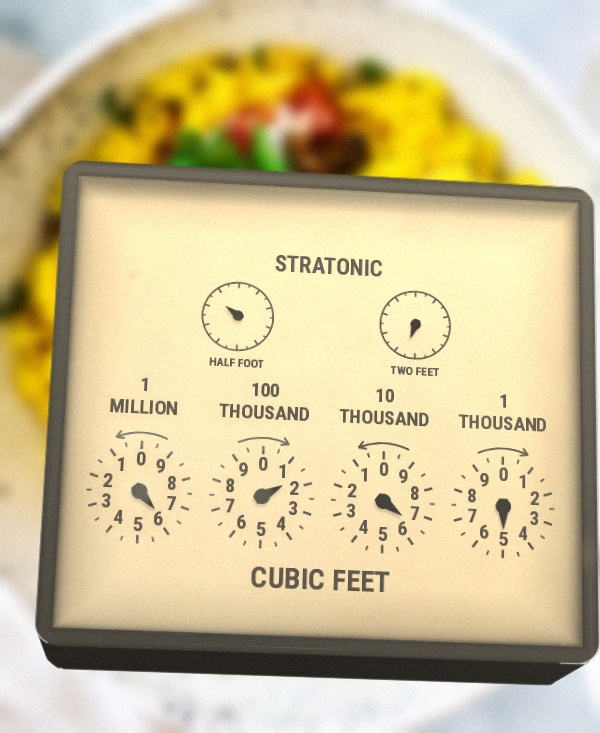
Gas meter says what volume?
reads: 616500 ft³
